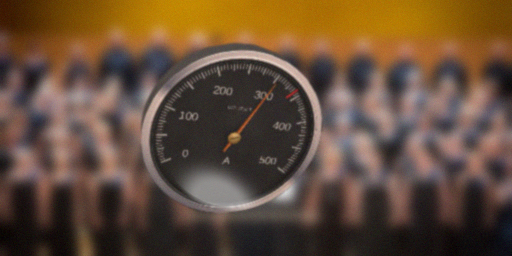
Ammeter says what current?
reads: 300 A
